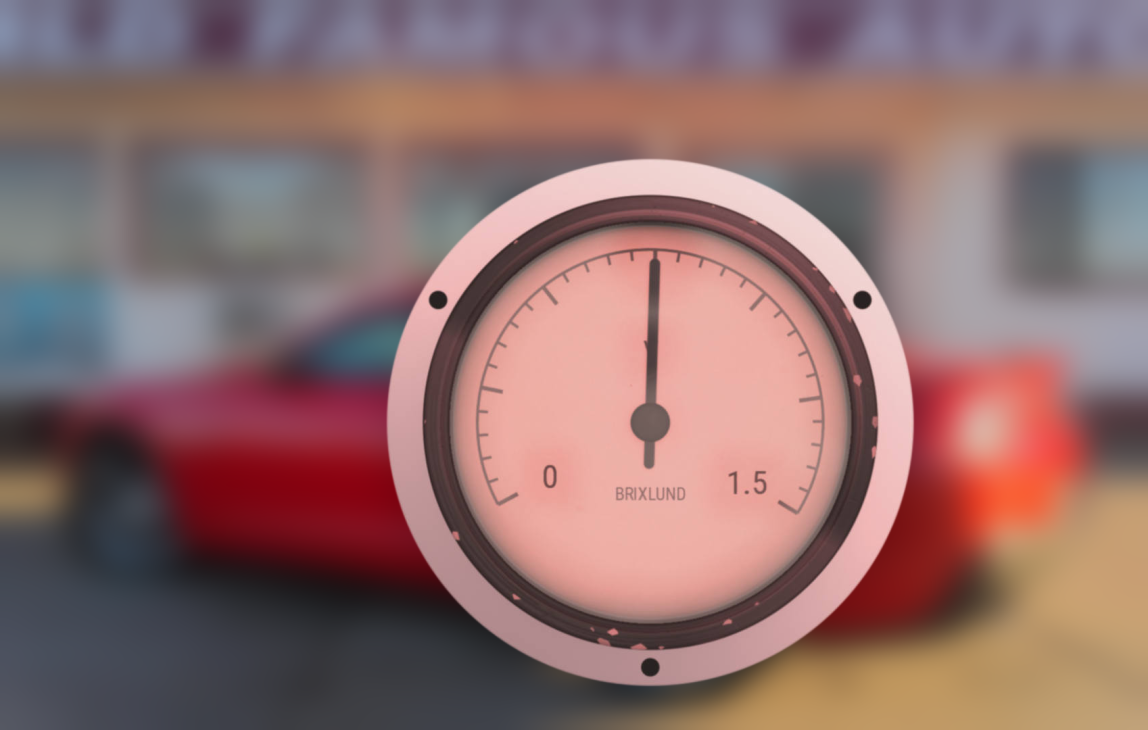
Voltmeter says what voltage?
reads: 0.75 V
